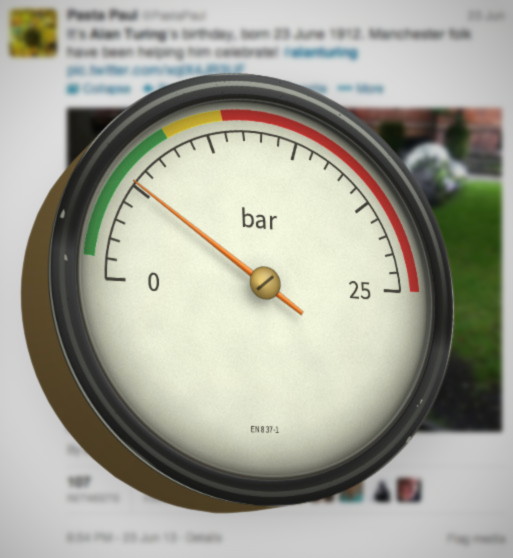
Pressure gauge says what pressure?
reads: 5 bar
